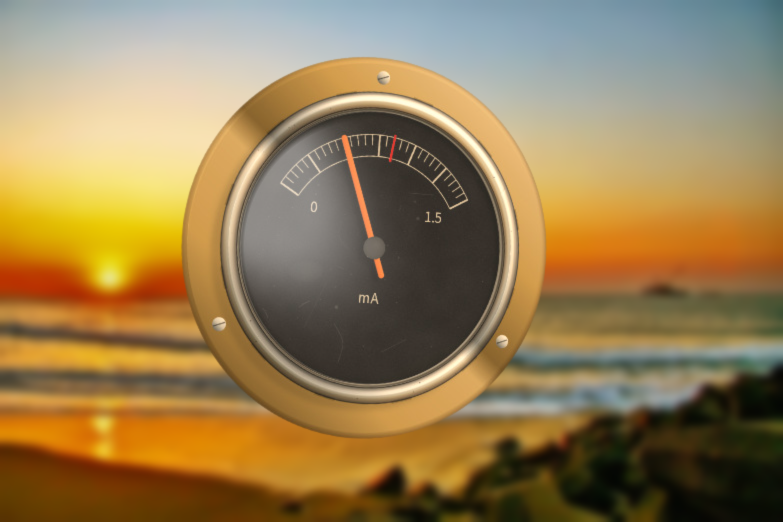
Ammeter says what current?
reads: 0.5 mA
